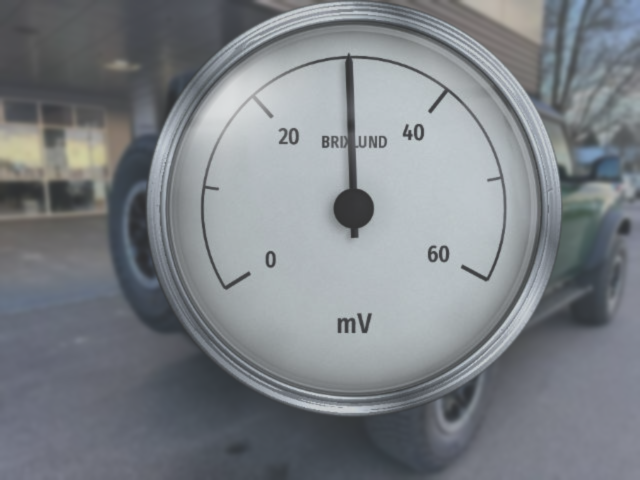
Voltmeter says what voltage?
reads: 30 mV
